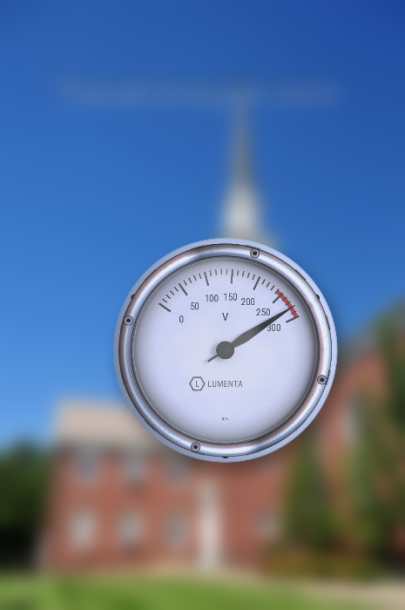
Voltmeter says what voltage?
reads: 280 V
